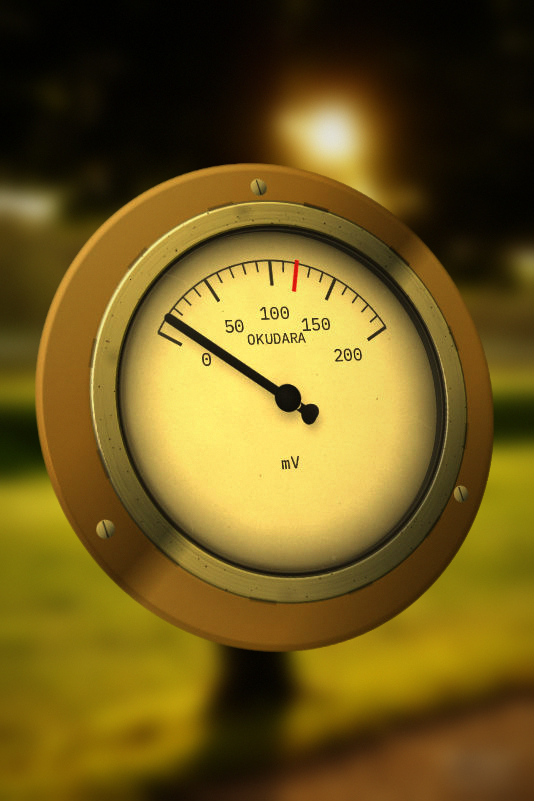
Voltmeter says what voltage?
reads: 10 mV
